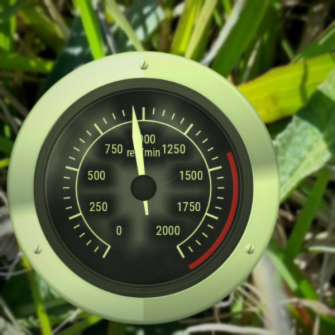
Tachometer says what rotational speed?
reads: 950 rpm
